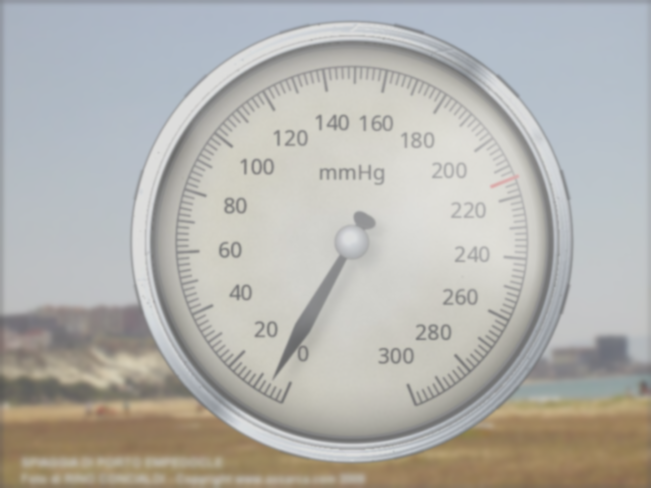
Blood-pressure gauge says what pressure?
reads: 6 mmHg
